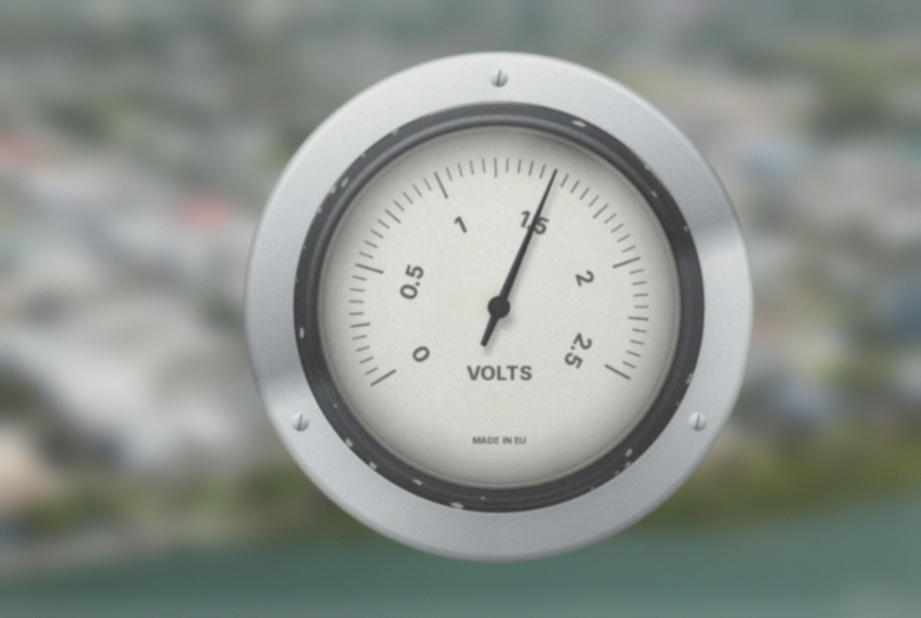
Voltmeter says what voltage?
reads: 1.5 V
